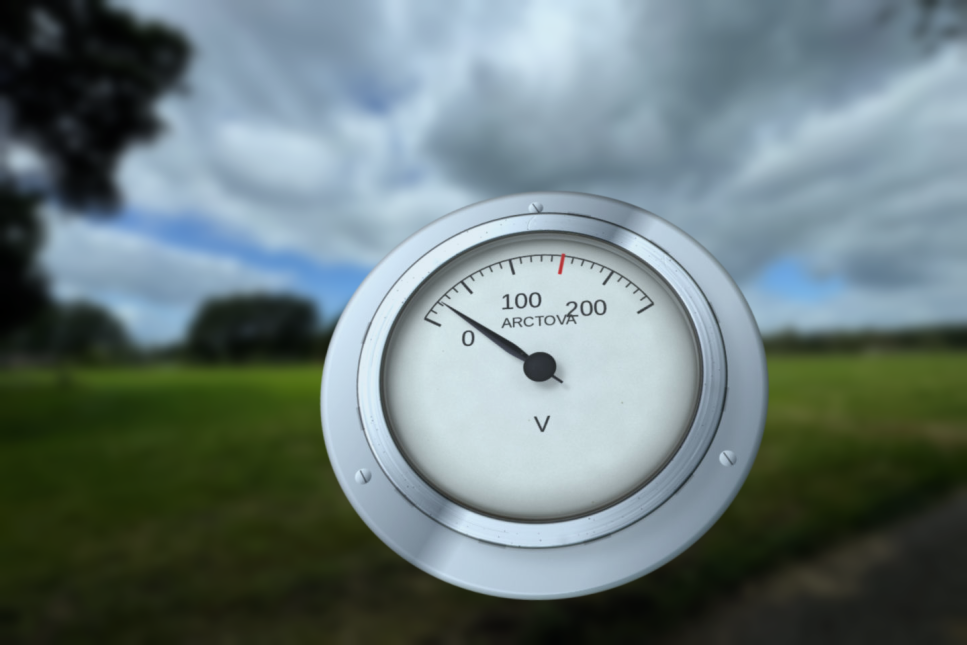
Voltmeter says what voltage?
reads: 20 V
